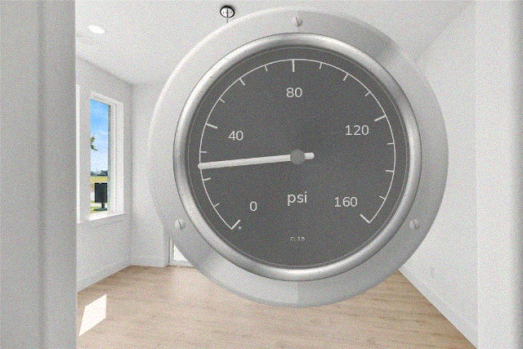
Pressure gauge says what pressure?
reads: 25 psi
